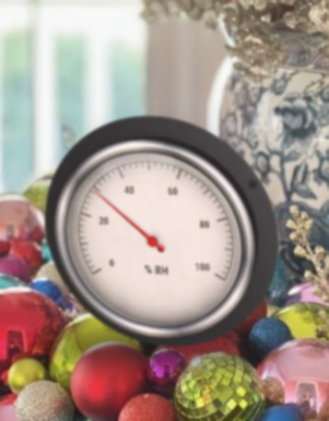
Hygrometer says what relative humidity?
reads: 30 %
